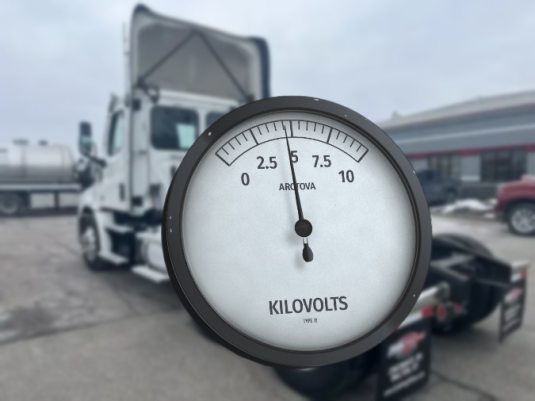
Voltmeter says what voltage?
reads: 4.5 kV
